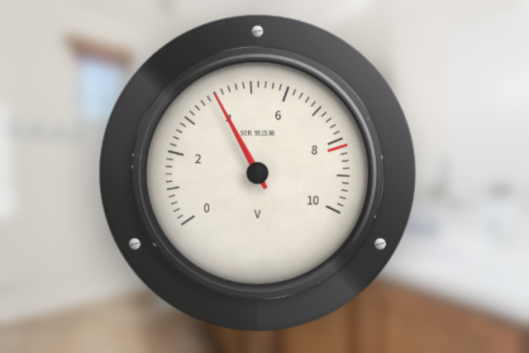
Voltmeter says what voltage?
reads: 4 V
